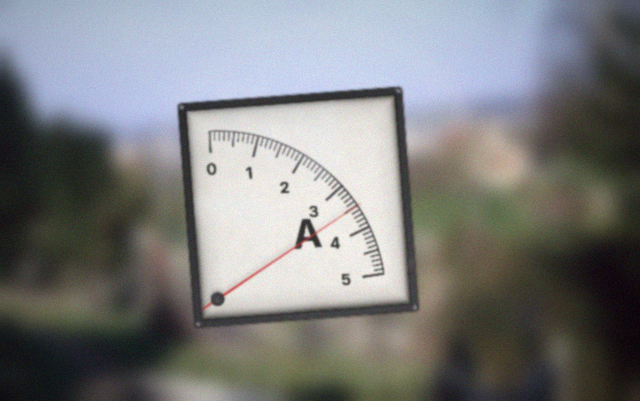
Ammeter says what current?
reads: 3.5 A
